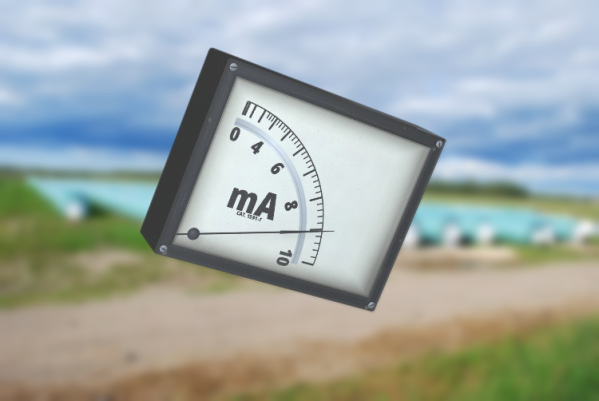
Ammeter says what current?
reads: 9 mA
